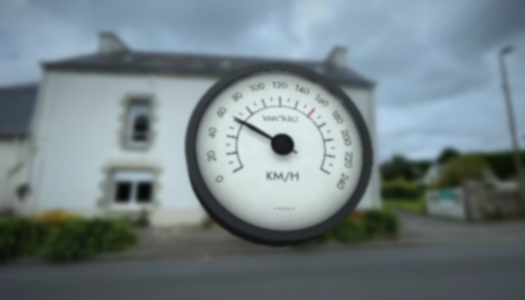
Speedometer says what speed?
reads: 60 km/h
